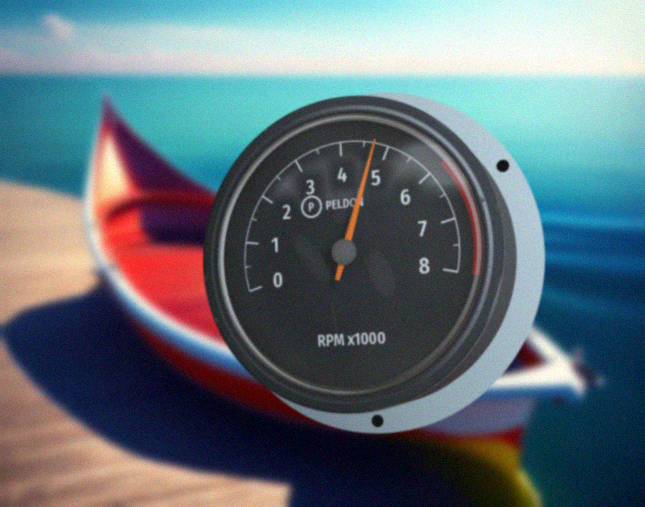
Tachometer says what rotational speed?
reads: 4750 rpm
